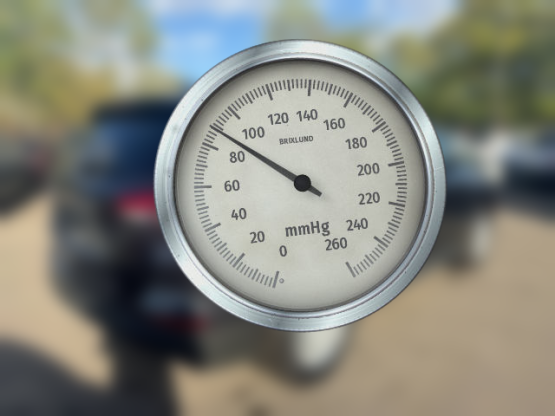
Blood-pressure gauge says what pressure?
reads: 88 mmHg
